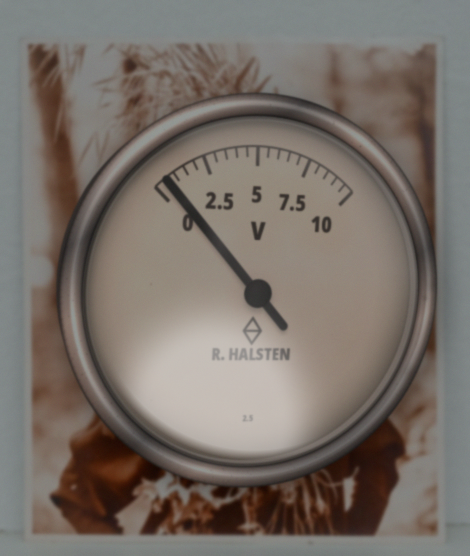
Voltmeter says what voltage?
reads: 0.5 V
